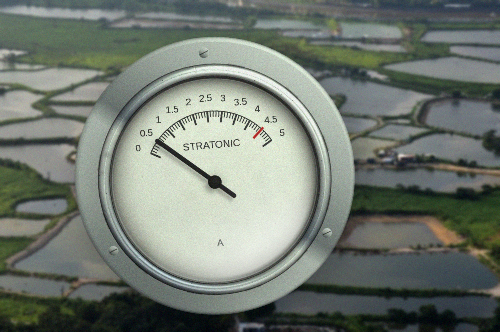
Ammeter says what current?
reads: 0.5 A
